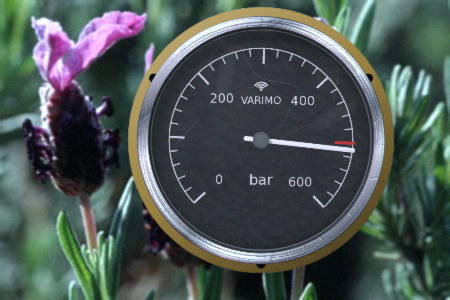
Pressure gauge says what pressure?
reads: 510 bar
